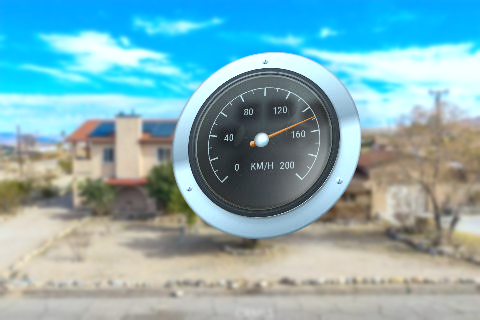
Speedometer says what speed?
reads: 150 km/h
